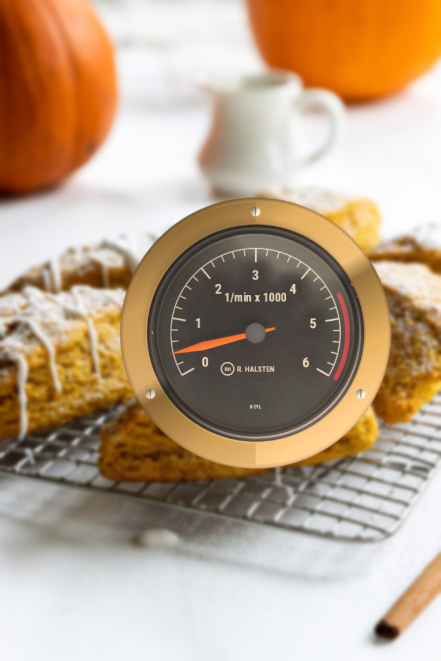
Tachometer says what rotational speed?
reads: 400 rpm
